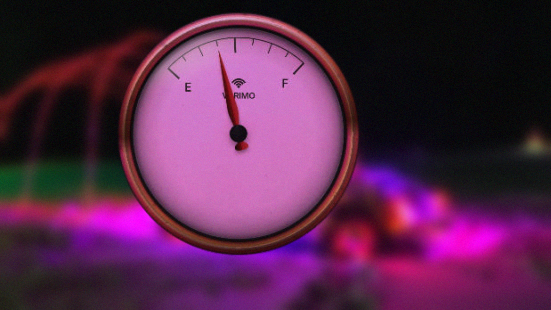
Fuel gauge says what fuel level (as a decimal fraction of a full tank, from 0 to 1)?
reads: 0.375
